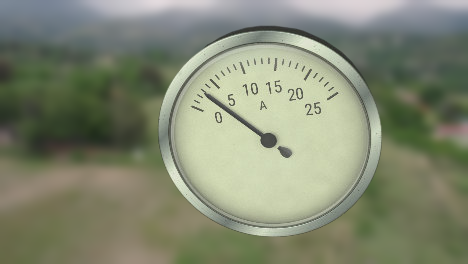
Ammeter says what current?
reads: 3 A
